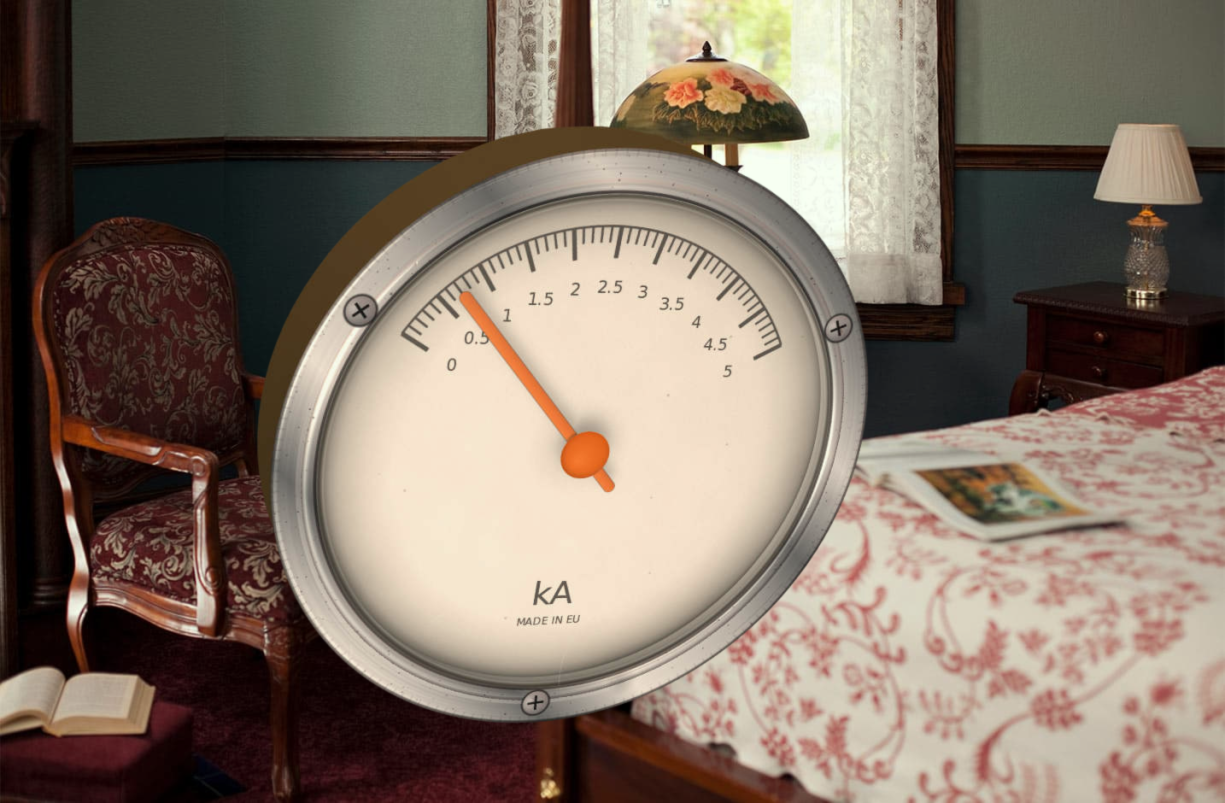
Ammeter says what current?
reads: 0.7 kA
